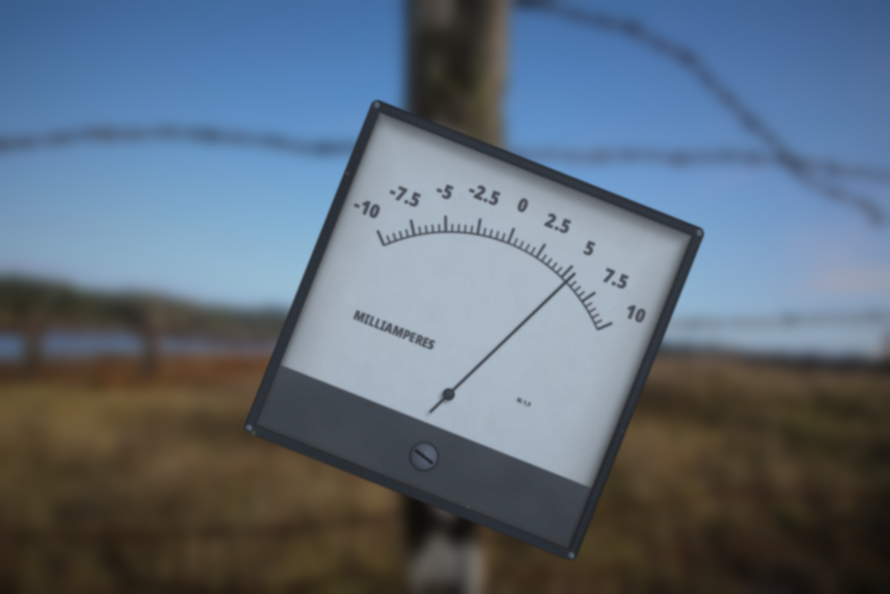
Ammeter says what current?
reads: 5.5 mA
